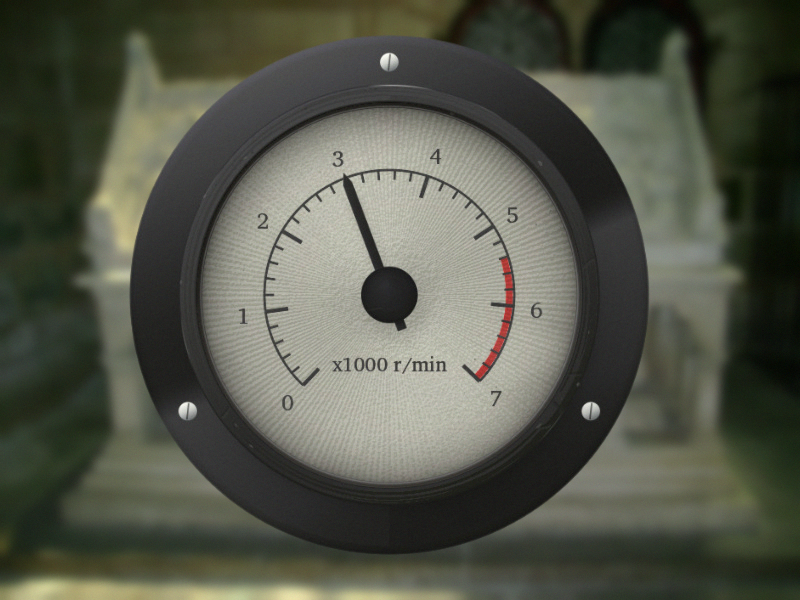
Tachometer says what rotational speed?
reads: 3000 rpm
